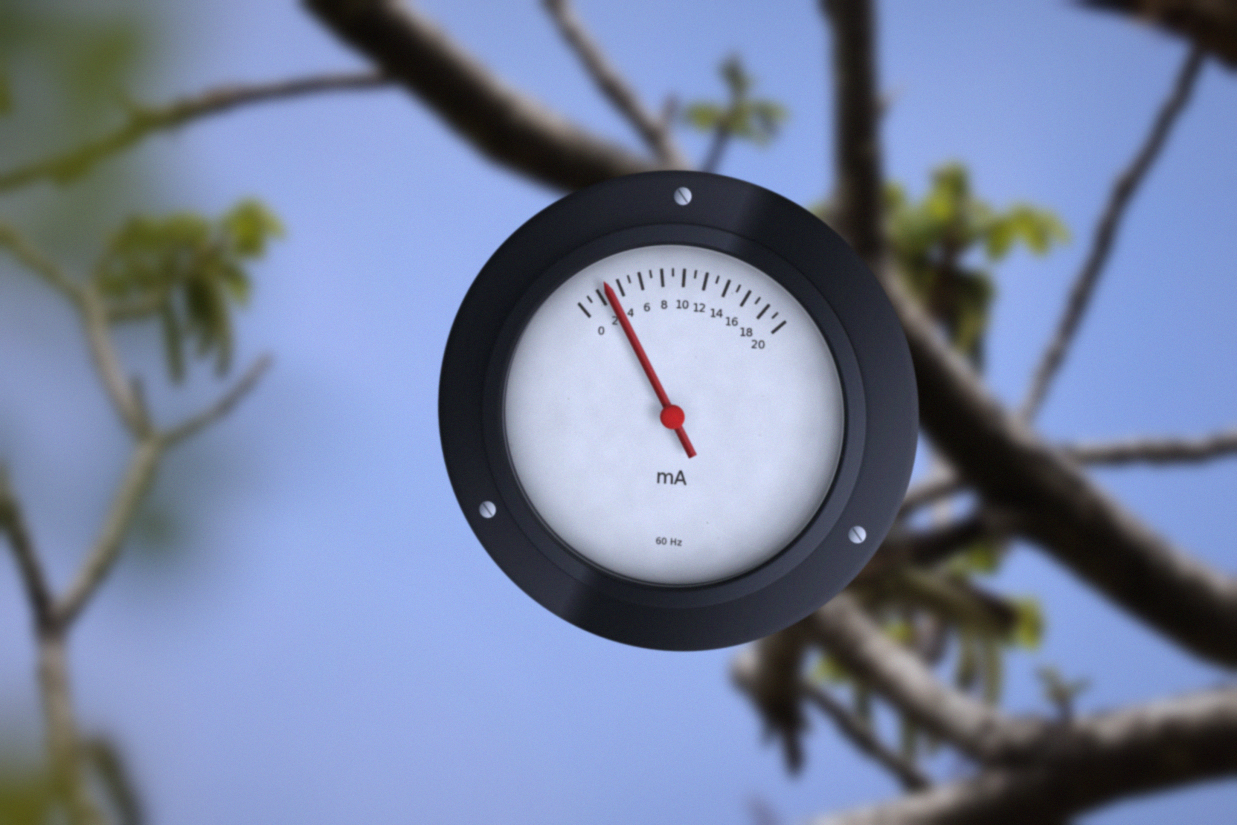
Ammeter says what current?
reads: 3 mA
